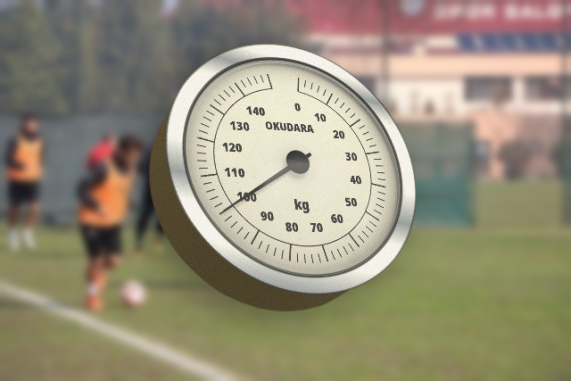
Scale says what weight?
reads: 100 kg
